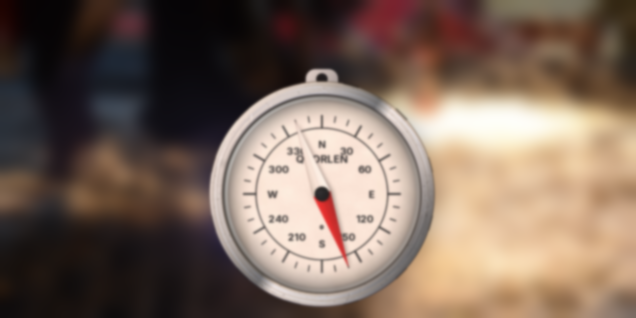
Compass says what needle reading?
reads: 160 °
